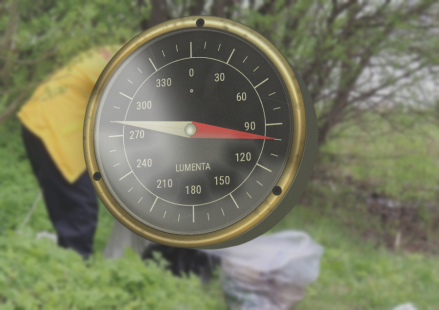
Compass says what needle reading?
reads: 100 °
